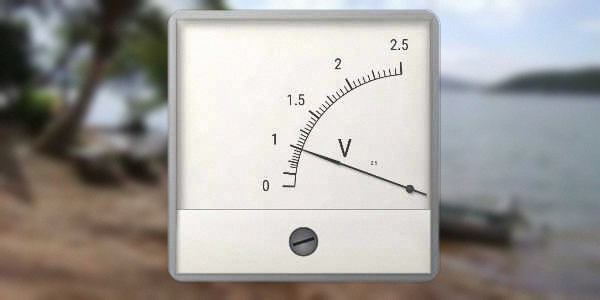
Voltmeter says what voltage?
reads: 1 V
